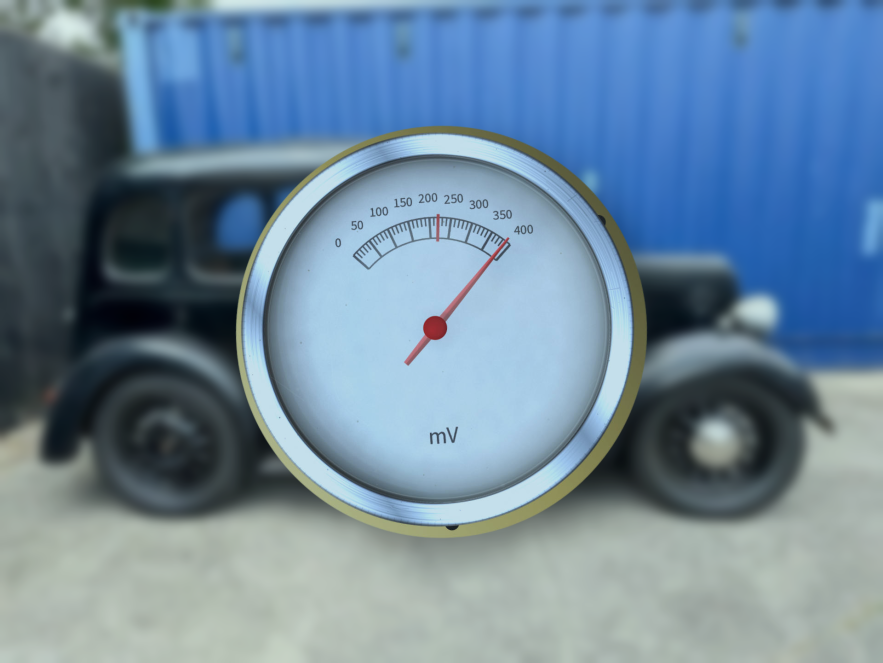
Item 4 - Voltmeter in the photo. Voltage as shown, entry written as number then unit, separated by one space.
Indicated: 390 mV
